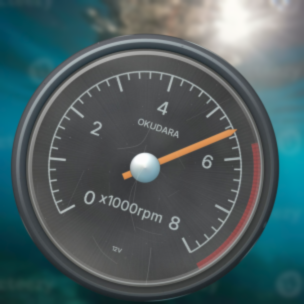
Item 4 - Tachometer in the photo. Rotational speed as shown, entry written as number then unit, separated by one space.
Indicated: 5500 rpm
